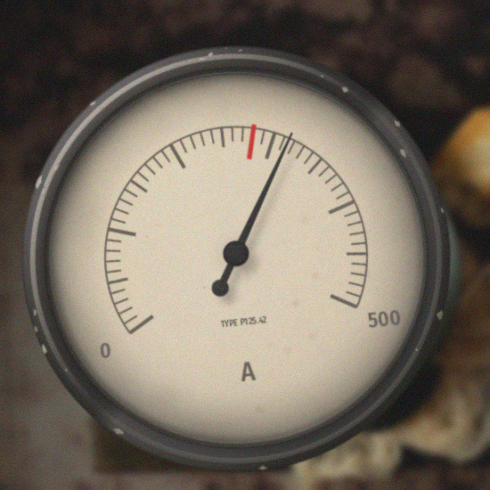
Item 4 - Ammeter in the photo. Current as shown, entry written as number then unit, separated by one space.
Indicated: 315 A
